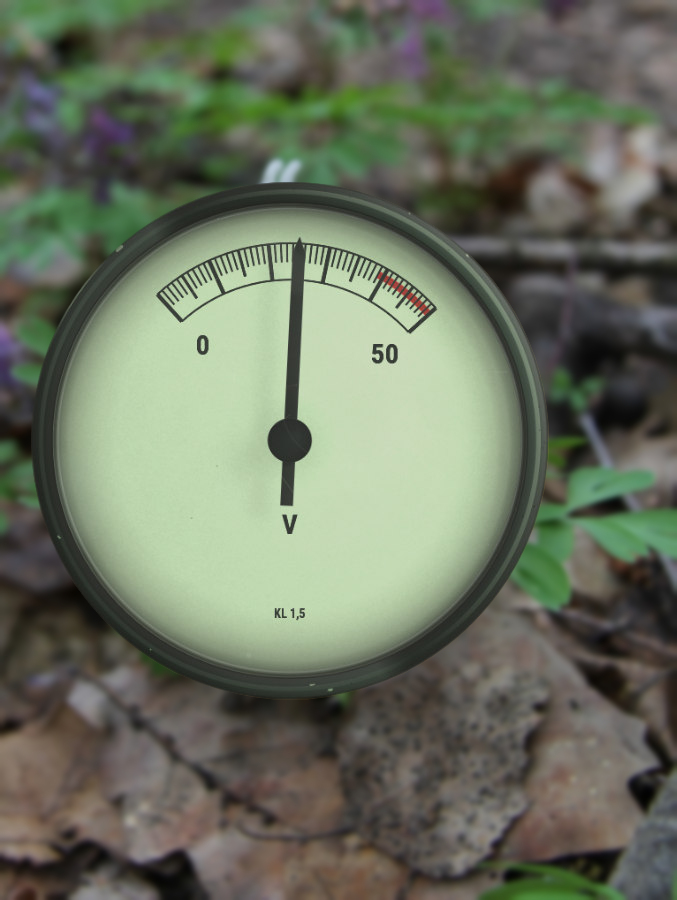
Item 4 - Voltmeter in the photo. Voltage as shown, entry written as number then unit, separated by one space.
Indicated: 25 V
